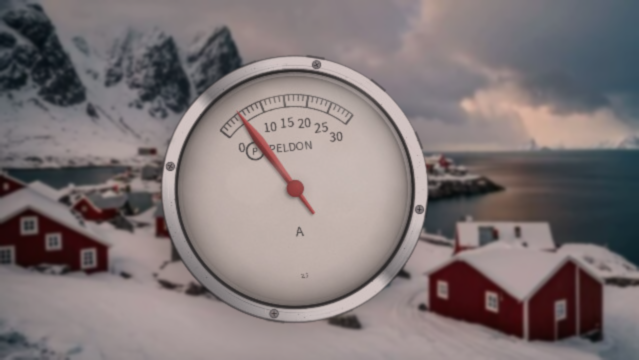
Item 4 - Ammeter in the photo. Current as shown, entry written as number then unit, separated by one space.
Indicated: 5 A
